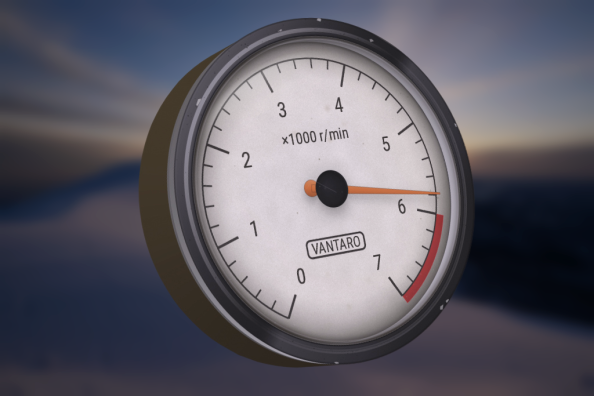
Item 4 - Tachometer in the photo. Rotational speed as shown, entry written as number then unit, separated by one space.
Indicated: 5800 rpm
